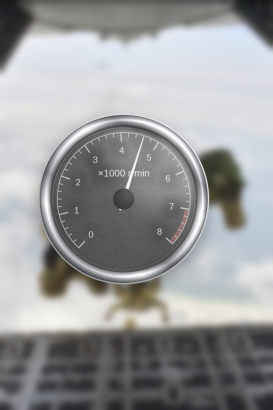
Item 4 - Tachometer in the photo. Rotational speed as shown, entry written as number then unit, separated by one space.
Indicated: 4600 rpm
